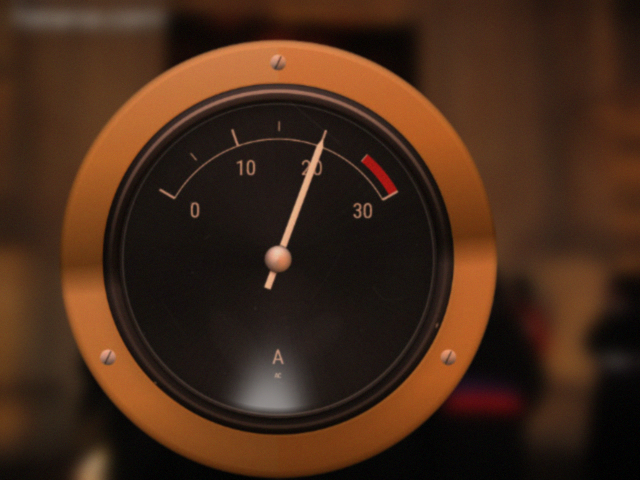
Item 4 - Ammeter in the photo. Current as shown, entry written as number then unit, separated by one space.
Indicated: 20 A
